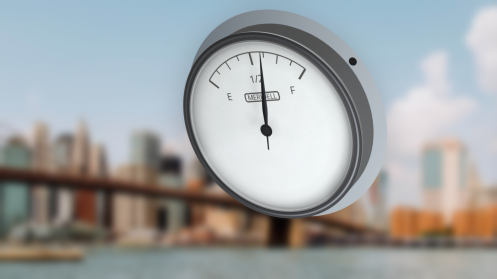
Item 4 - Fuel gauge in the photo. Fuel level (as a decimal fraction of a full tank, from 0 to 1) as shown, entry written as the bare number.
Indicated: 0.625
